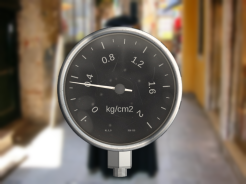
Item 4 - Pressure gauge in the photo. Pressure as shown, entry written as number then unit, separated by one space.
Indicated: 0.35 kg/cm²
